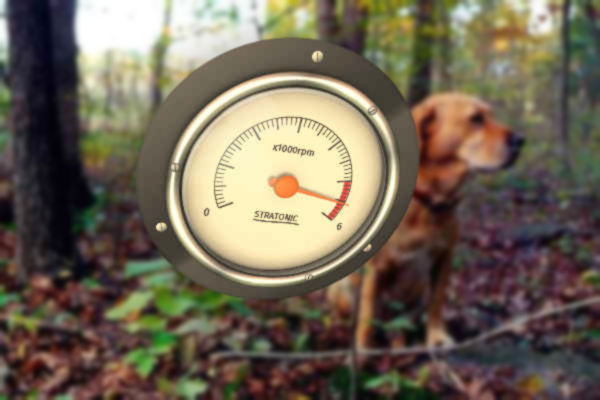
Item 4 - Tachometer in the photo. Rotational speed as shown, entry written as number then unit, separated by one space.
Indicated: 5500 rpm
